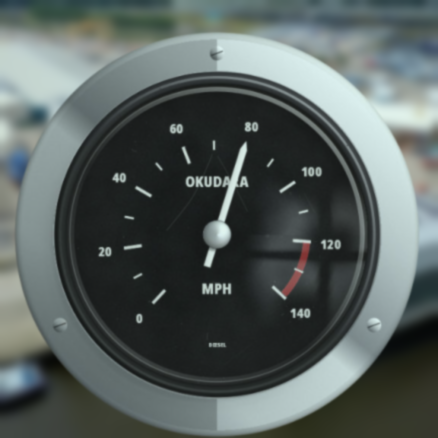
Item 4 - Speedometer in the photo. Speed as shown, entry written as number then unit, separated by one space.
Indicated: 80 mph
